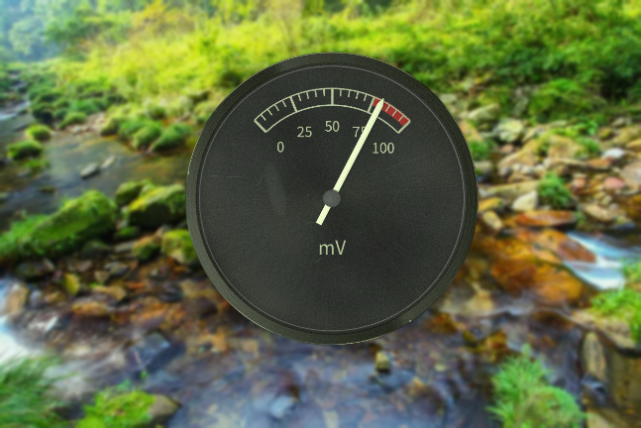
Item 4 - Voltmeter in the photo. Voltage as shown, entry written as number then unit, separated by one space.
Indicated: 80 mV
